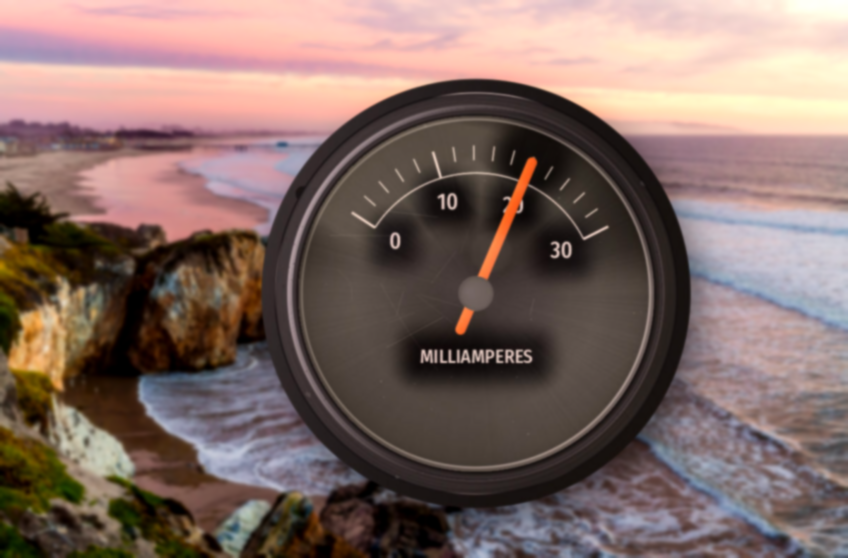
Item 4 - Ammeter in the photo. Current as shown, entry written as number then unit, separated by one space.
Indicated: 20 mA
